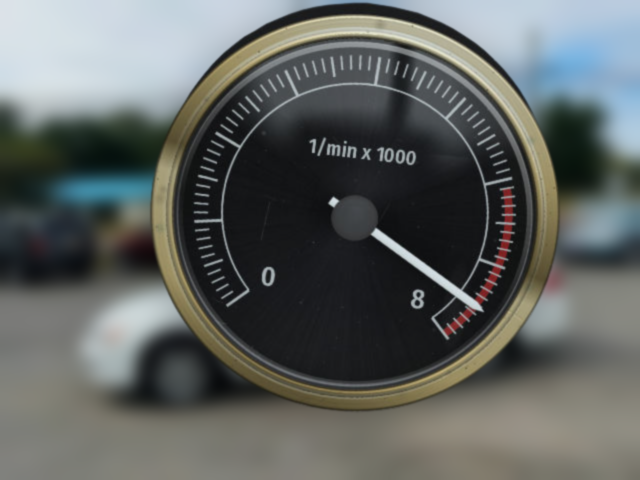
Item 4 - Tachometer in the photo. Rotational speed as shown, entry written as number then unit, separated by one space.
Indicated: 7500 rpm
